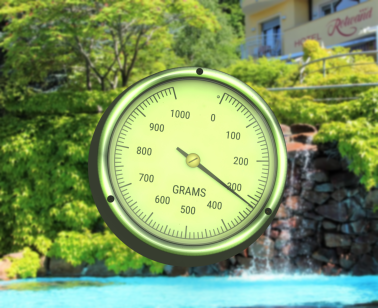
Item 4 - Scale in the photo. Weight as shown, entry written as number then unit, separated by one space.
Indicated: 320 g
